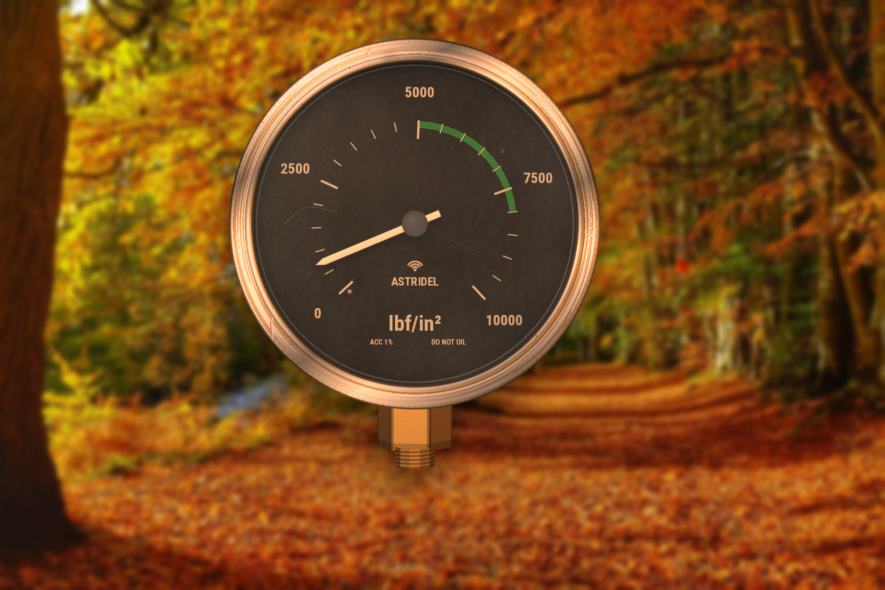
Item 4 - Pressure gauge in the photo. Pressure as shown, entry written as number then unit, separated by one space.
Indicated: 750 psi
